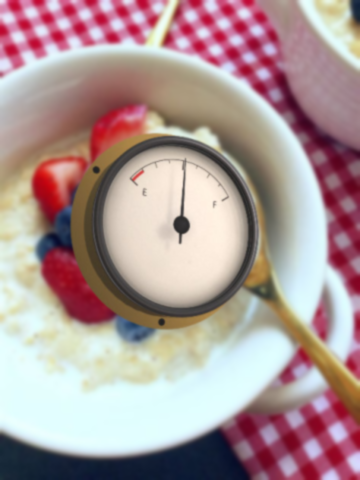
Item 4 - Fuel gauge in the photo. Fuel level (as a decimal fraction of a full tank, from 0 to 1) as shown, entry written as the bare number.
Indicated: 0.5
